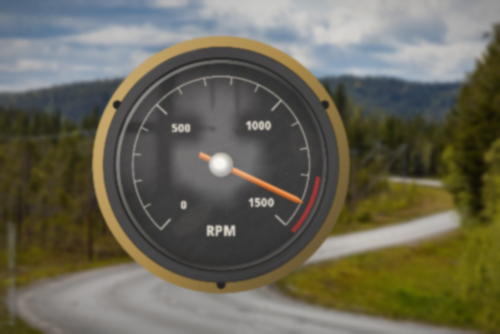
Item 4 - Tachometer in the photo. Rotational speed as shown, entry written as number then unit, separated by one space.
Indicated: 1400 rpm
